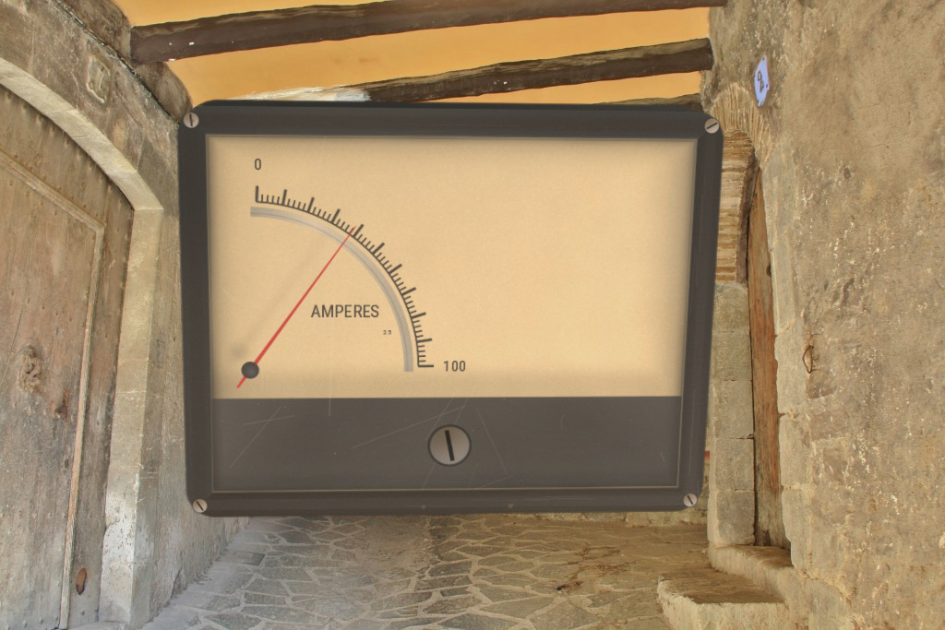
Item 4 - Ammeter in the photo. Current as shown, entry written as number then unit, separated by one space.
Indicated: 38 A
